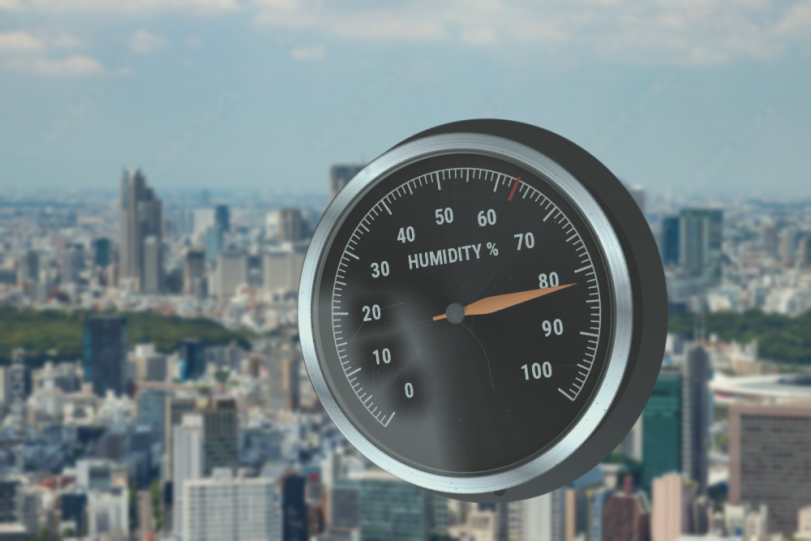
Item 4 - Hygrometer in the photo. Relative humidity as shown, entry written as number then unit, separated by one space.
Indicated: 82 %
